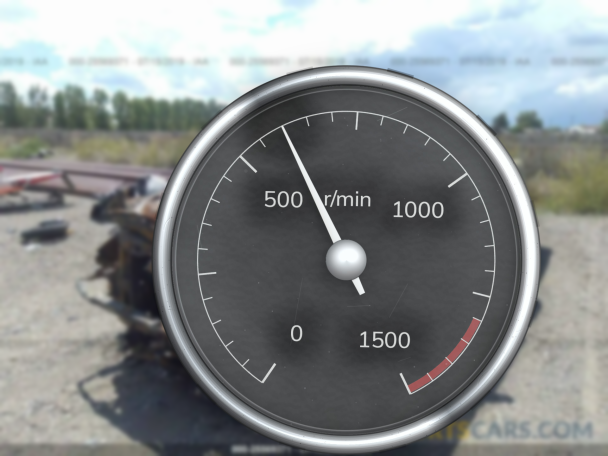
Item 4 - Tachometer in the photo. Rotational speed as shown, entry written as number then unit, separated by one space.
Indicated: 600 rpm
